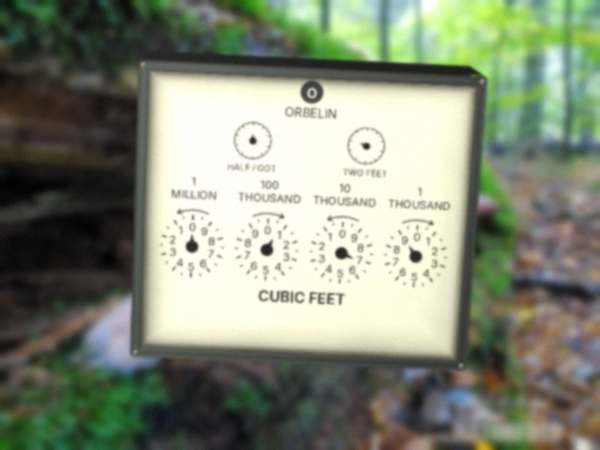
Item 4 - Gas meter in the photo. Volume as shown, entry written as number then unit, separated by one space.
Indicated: 6900 ft³
